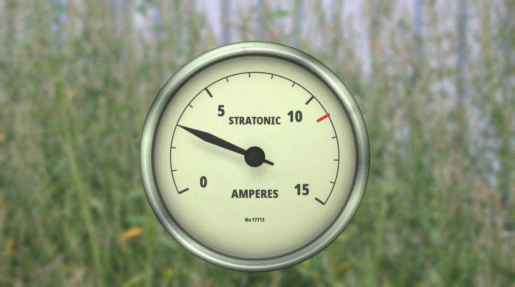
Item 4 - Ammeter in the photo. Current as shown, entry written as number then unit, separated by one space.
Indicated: 3 A
